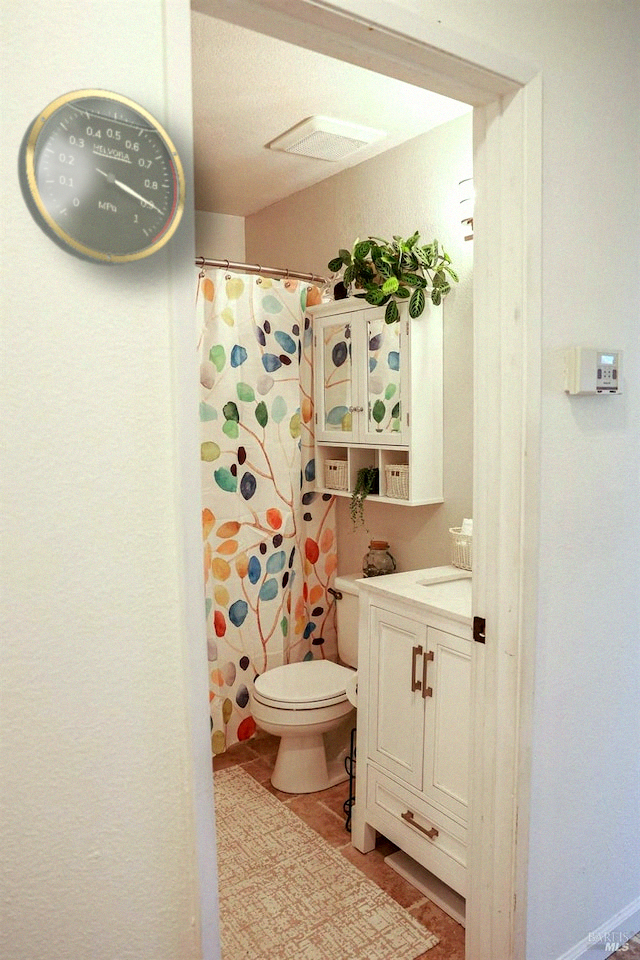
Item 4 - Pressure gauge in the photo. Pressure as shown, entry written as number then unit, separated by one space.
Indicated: 0.9 MPa
